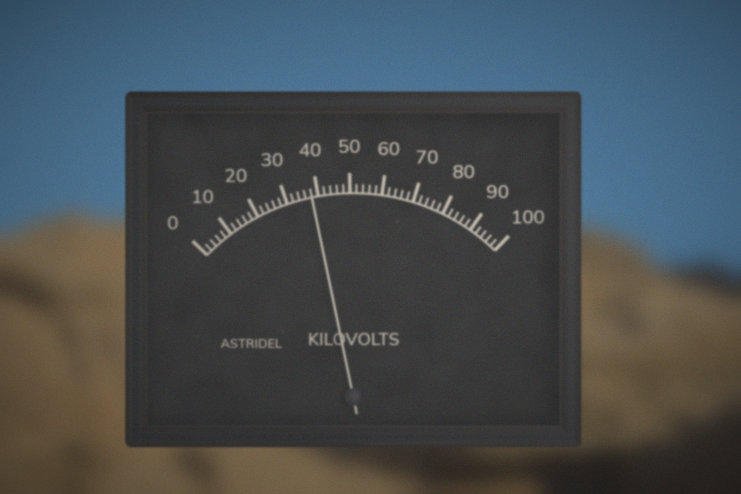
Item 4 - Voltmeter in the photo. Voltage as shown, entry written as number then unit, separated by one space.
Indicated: 38 kV
